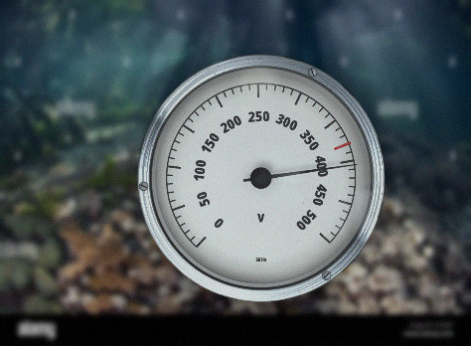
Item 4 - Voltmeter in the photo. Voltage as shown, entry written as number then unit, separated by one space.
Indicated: 405 V
